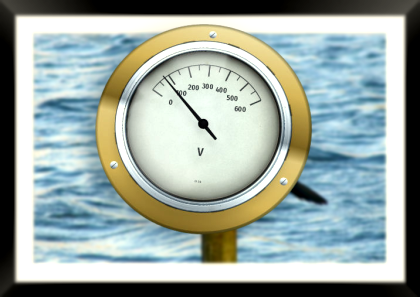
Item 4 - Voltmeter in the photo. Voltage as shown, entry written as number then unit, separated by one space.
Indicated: 75 V
